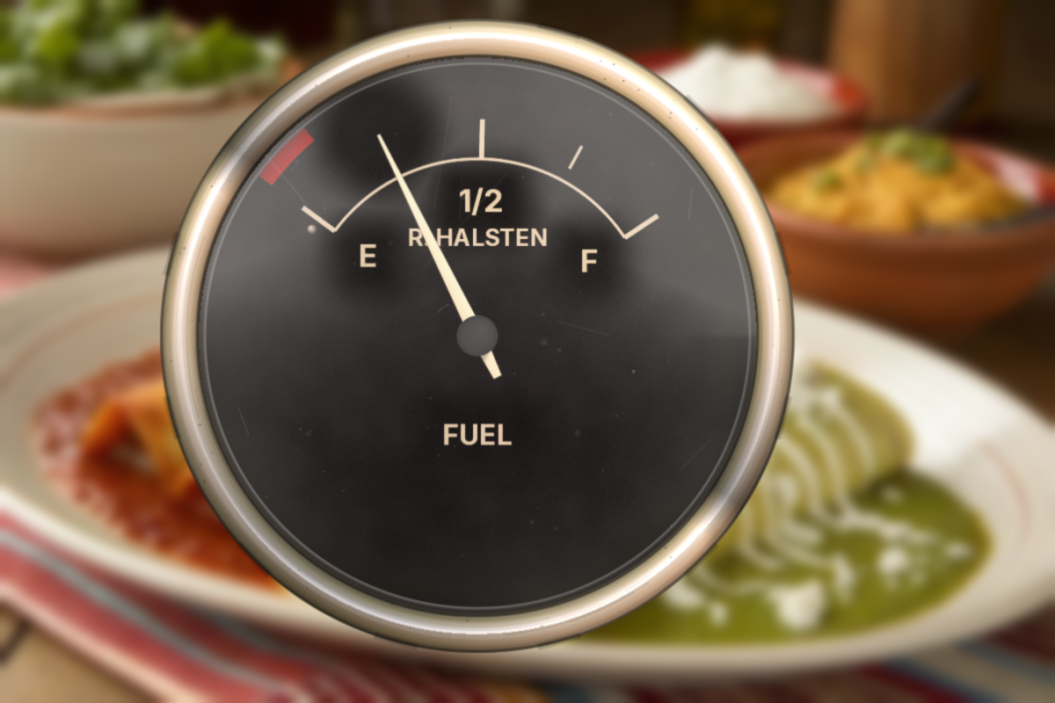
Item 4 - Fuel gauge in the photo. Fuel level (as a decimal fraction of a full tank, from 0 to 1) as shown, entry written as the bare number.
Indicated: 0.25
